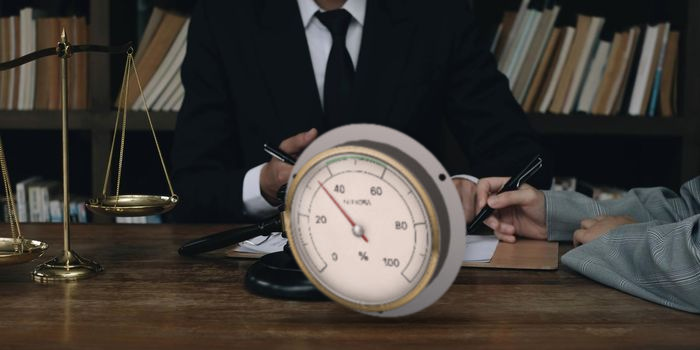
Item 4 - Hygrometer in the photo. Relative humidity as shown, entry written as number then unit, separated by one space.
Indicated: 35 %
